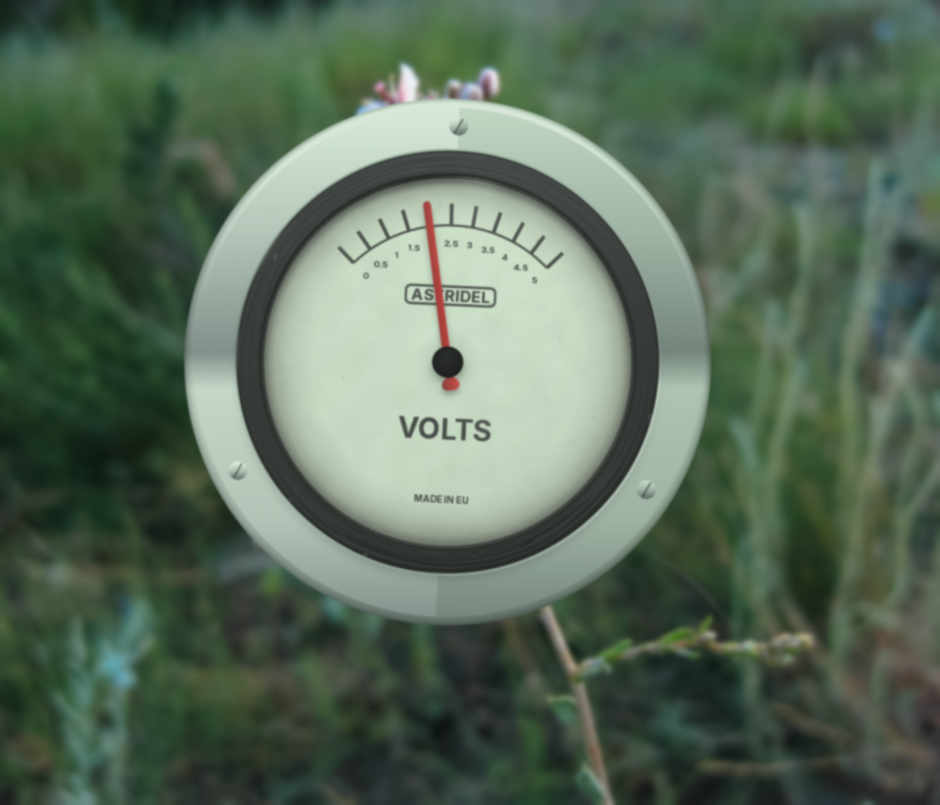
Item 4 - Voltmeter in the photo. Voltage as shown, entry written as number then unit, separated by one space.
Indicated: 2 V
